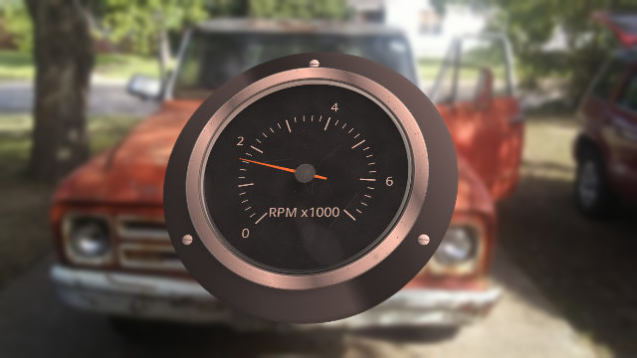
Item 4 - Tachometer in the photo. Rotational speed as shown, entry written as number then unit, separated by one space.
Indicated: 1600 rpm
